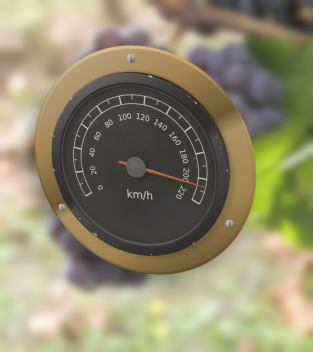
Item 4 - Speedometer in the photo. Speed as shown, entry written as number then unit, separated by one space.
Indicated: 205 km/h
